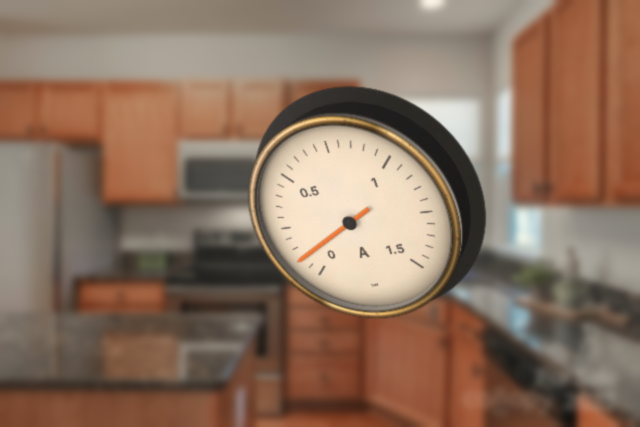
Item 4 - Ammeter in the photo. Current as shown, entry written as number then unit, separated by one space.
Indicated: 0.1 A
